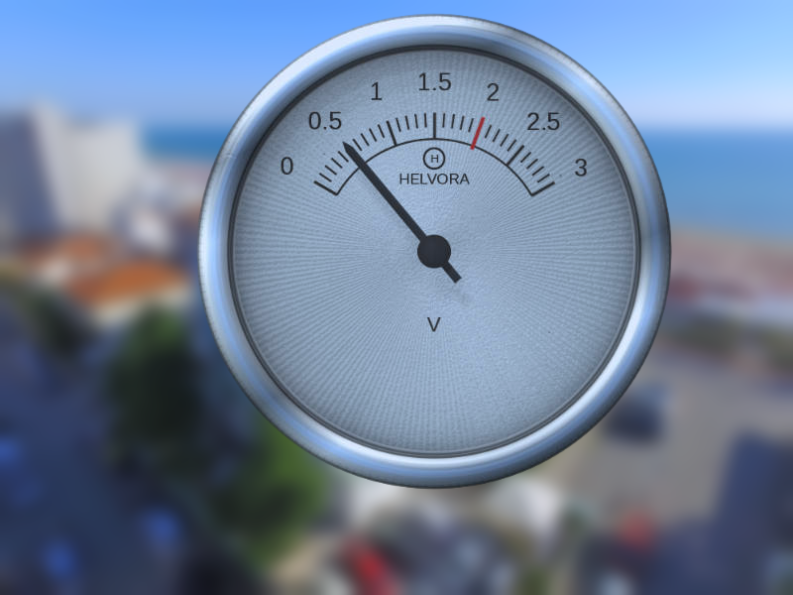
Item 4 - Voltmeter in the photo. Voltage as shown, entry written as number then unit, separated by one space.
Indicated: 0.5 V
